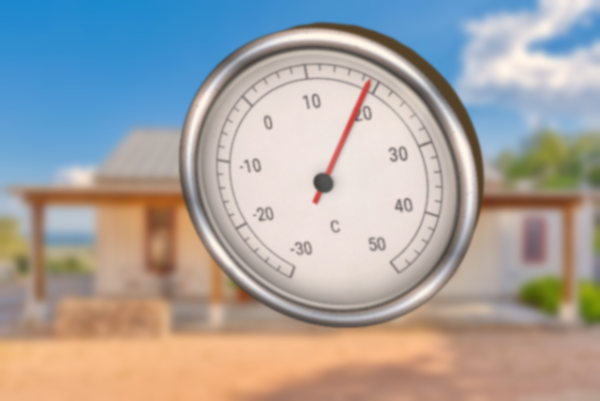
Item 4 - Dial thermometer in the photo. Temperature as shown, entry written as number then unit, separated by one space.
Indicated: 19 °C
